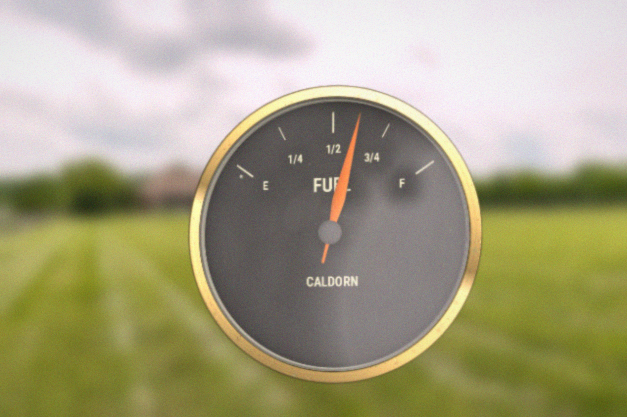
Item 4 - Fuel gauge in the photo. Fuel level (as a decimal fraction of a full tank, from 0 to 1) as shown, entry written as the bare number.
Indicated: 0.625
